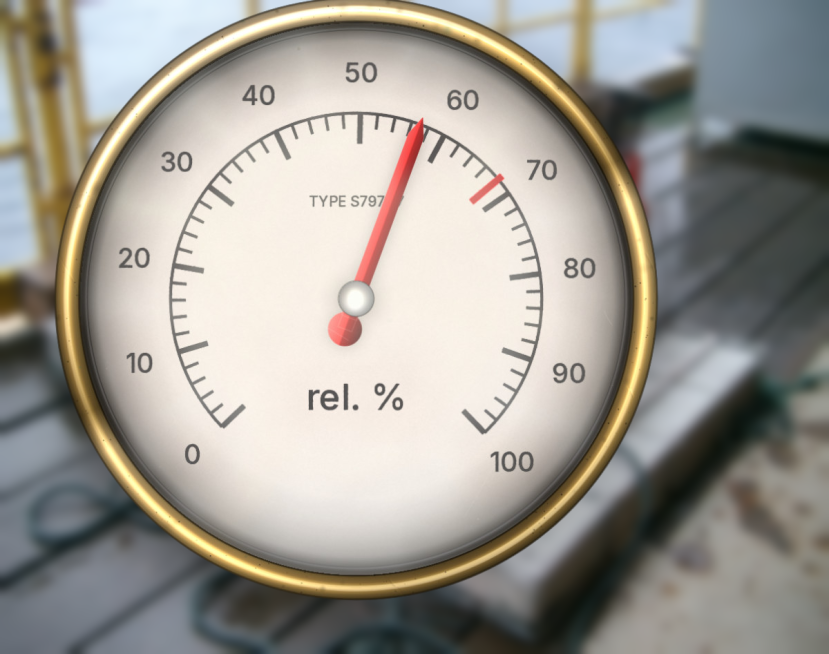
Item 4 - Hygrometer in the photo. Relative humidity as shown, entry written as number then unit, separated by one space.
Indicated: 57 %
